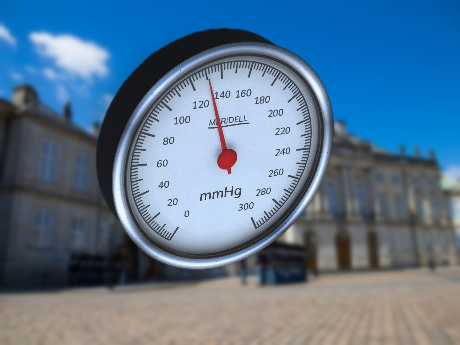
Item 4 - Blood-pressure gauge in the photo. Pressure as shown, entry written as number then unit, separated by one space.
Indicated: 130 mmHg
